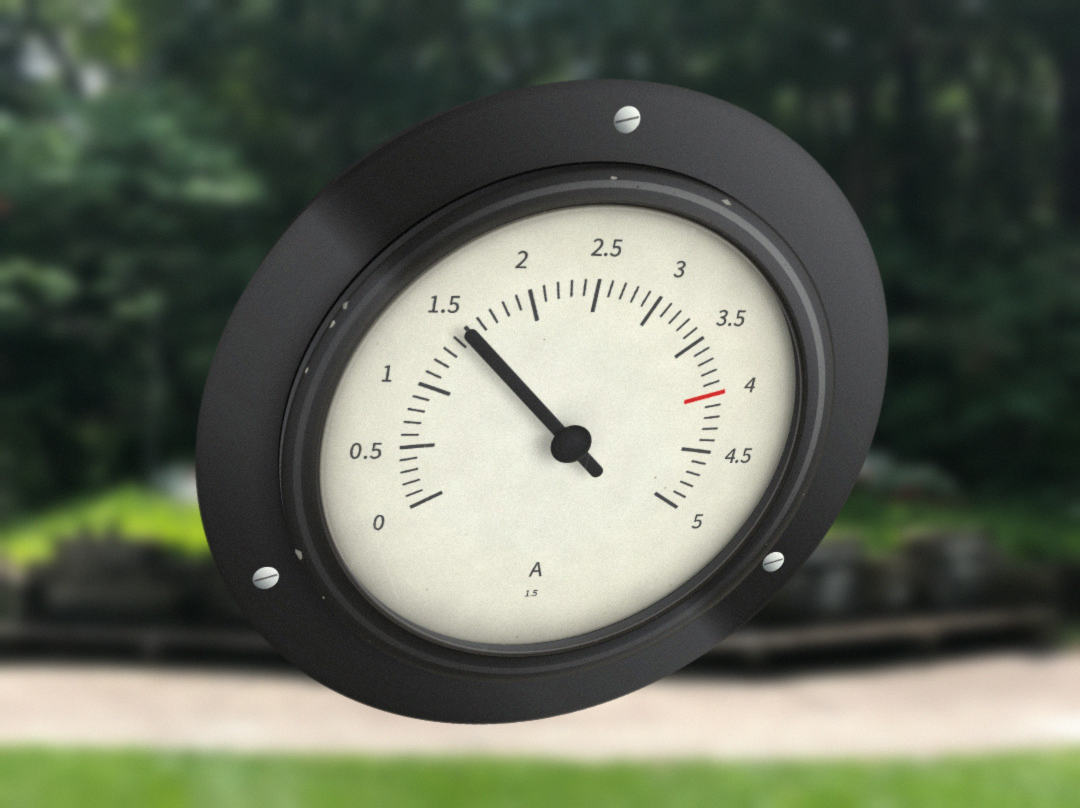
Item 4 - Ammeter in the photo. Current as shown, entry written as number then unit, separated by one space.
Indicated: 1.5 A
